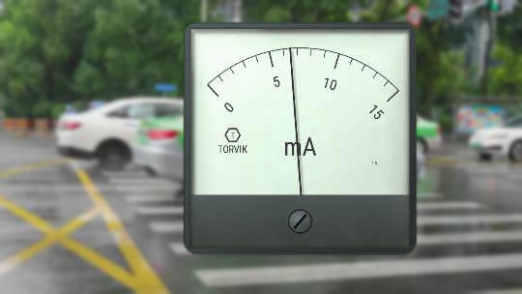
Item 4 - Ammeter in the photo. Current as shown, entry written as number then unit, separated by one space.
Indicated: 6.5 mA
